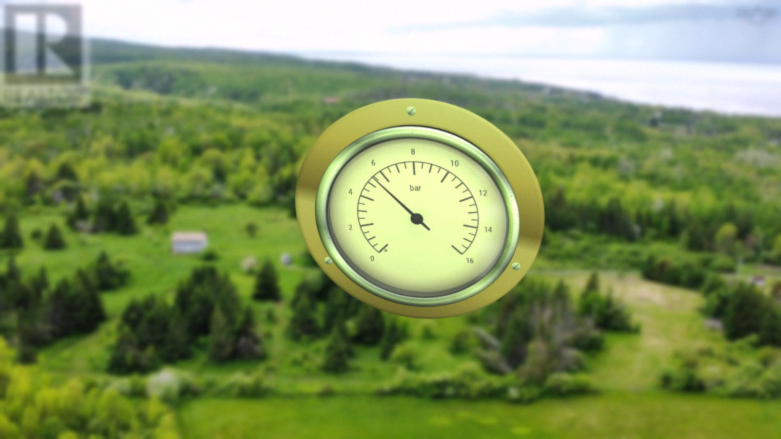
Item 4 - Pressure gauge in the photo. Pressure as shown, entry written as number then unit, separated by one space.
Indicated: 5.5 bar
